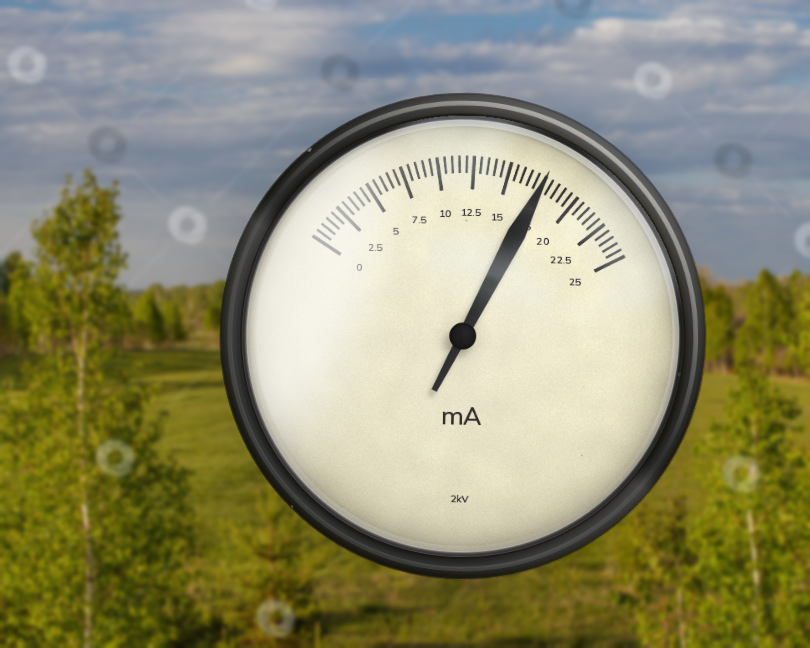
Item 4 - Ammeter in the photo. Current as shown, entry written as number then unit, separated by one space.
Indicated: 17.5 mA
